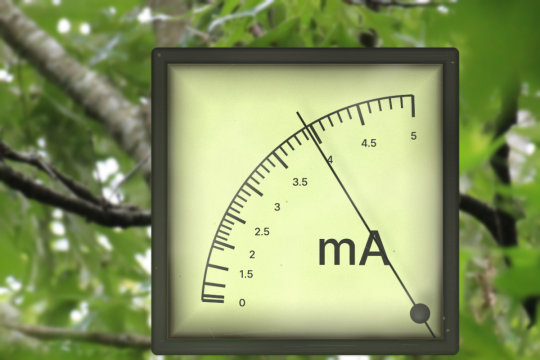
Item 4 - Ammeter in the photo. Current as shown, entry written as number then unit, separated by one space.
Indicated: 3.95 mA
